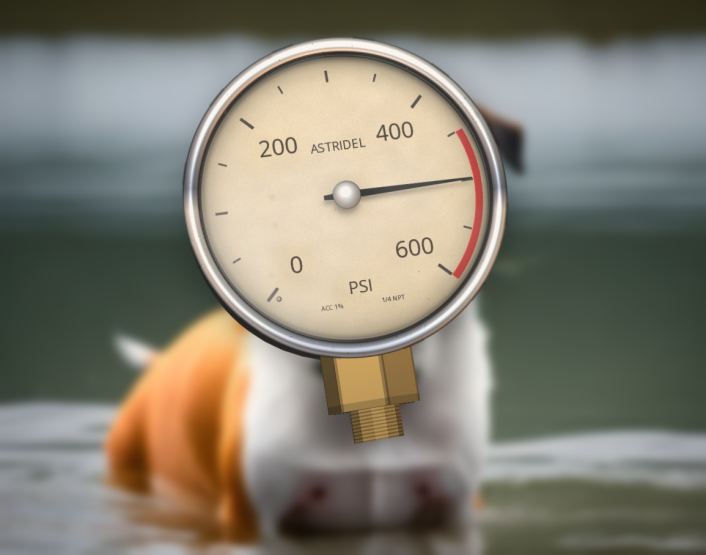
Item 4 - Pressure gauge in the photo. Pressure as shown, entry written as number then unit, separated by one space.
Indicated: 500 psi
